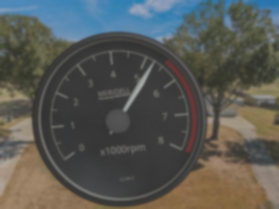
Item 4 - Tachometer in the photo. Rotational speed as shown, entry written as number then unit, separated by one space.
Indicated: 5250 rpm
